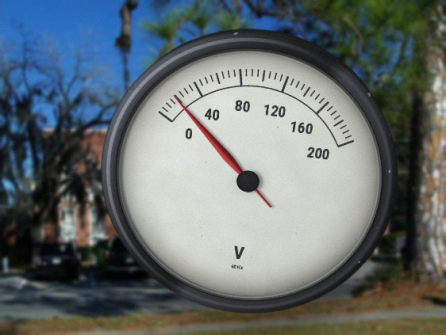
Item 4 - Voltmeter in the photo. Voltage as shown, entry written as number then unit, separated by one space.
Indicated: 20 V
